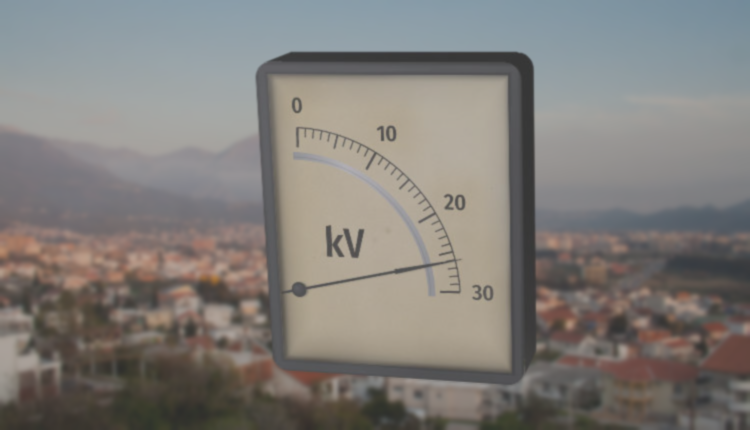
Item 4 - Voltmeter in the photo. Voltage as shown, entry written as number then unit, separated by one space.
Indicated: 26 kV
